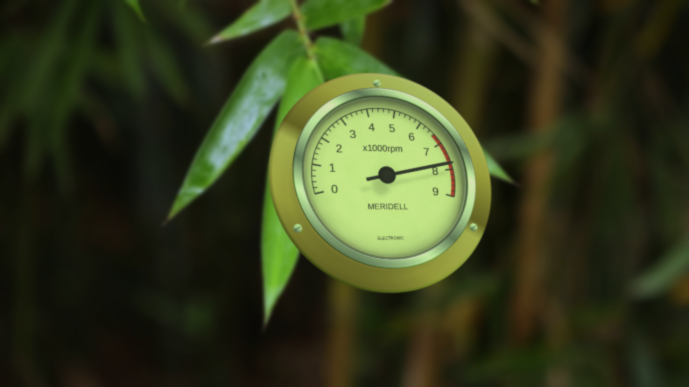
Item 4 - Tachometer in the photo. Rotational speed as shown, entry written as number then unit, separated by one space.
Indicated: 7800 rpm
